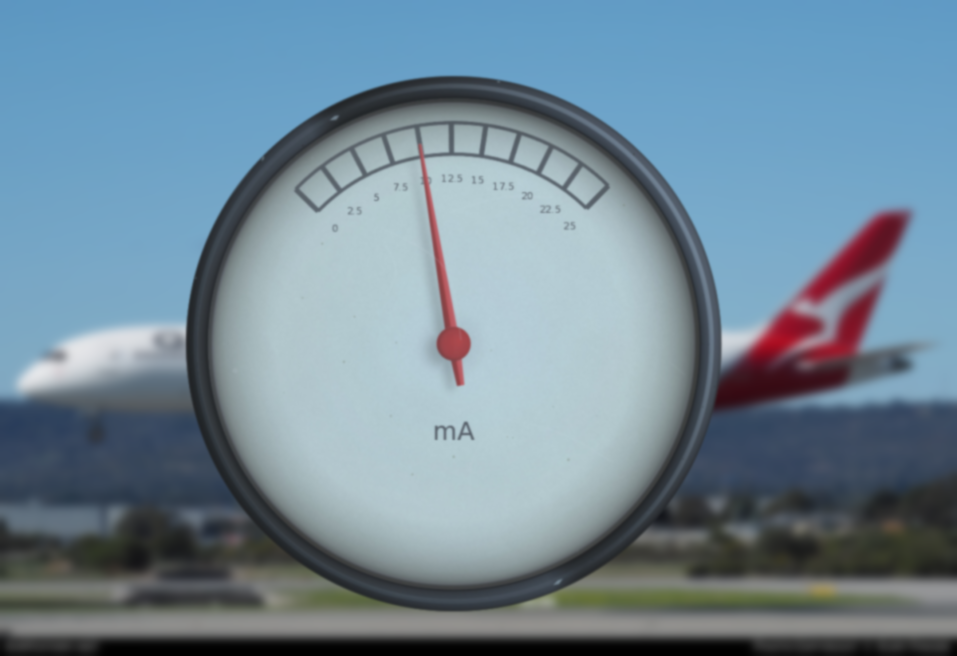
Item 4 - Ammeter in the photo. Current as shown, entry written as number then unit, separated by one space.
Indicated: 10 mA
